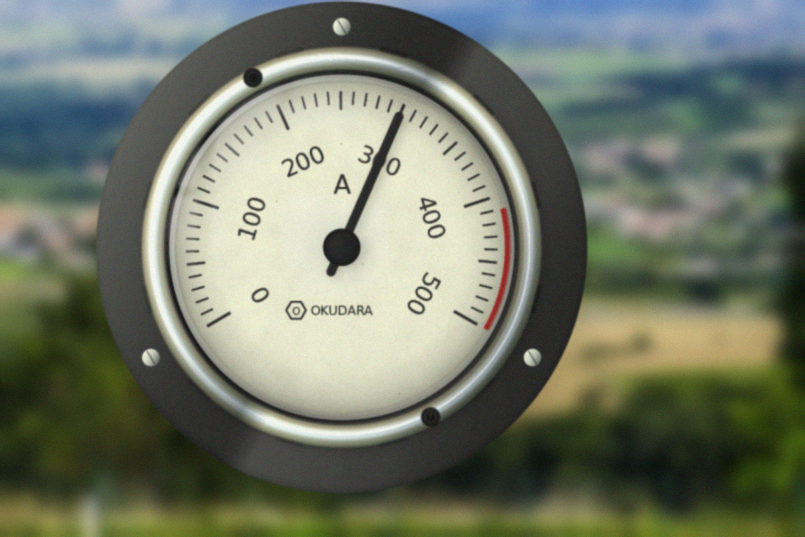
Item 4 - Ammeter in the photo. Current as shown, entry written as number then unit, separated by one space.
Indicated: 300 A
